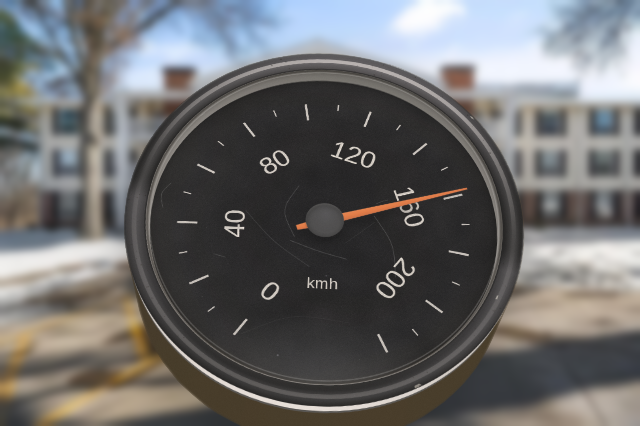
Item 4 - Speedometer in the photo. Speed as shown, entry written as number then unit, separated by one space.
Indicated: 160 km/h
